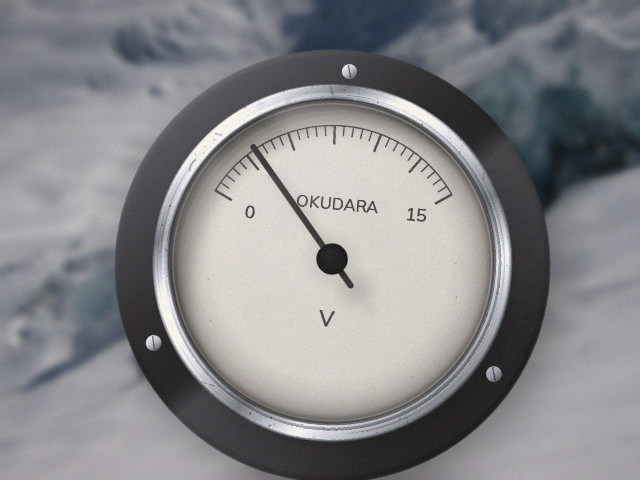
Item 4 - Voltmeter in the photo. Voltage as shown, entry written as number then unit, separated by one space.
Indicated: 3 V
